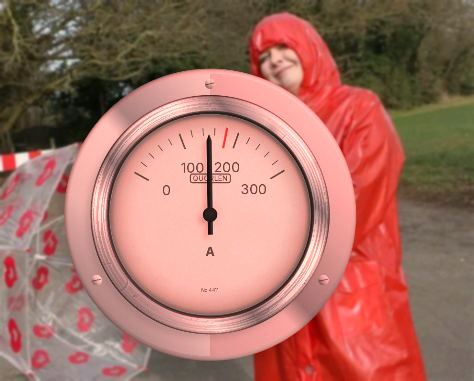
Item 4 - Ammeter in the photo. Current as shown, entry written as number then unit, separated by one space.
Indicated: 150 A
